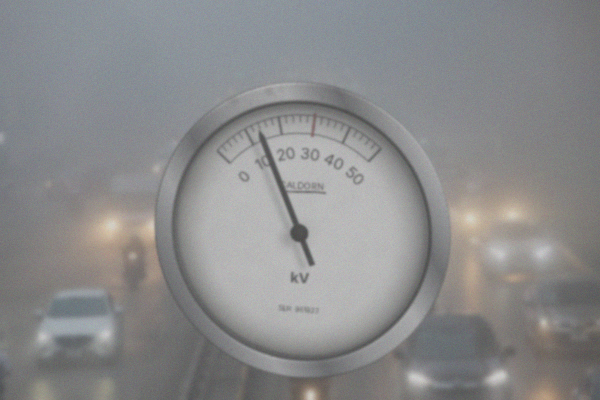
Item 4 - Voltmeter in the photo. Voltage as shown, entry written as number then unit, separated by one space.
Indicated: 14 kV
